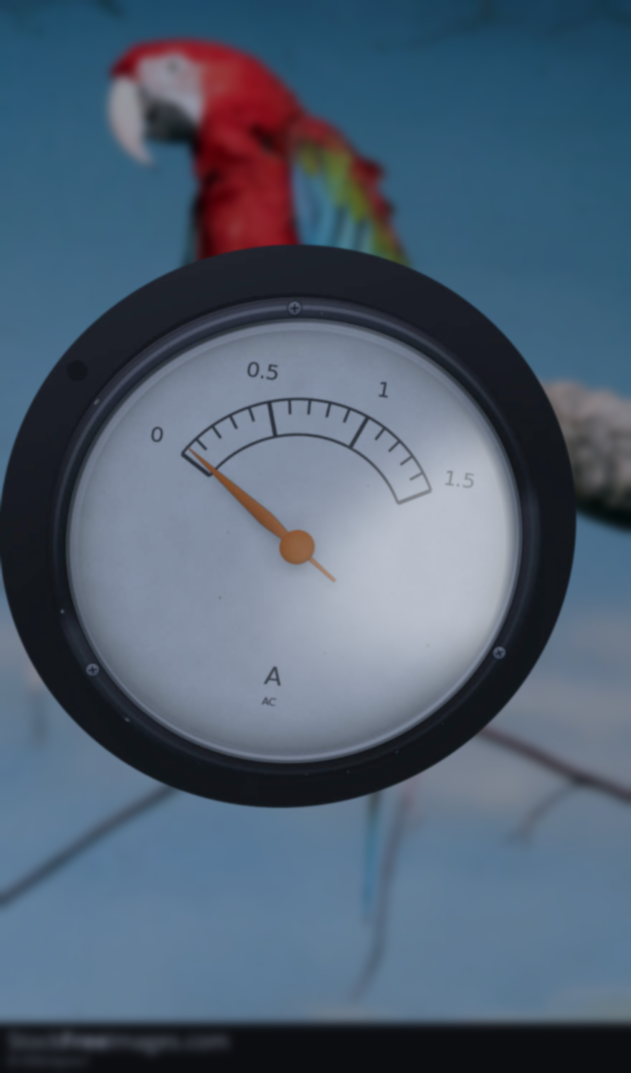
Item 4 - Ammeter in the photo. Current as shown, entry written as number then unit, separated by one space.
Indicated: 0.05 A
